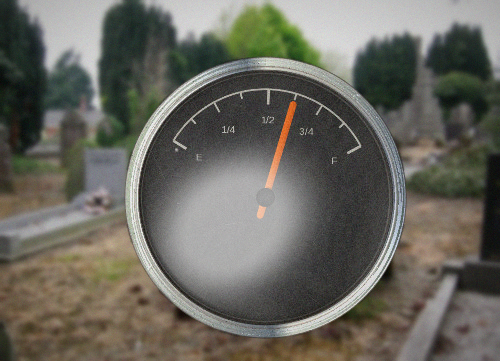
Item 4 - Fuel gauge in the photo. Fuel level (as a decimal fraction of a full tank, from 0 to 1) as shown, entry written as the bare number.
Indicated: 0.625
